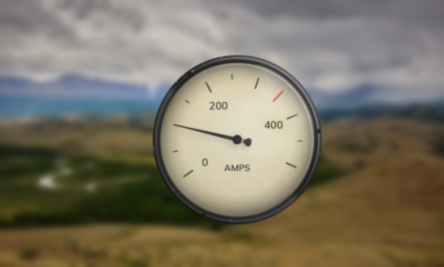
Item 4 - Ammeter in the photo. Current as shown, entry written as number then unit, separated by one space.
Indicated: 100 A
